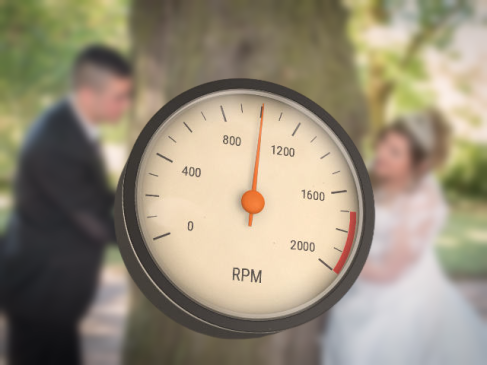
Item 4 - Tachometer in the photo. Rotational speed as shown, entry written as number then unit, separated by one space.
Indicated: 1000 rpm
